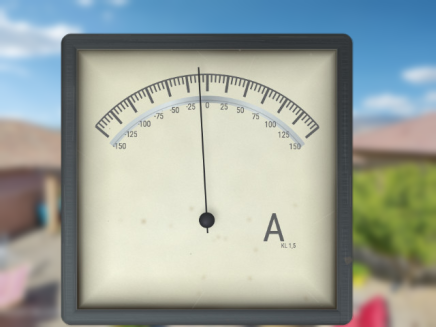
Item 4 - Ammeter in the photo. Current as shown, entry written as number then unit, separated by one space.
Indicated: -10 A
